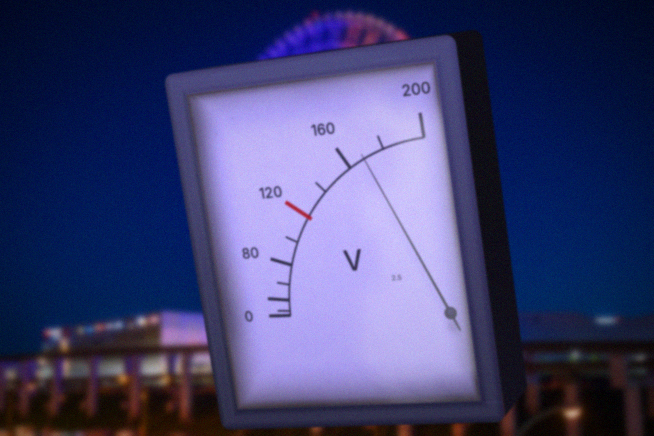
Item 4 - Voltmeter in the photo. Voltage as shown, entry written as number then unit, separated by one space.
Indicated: 170 V
